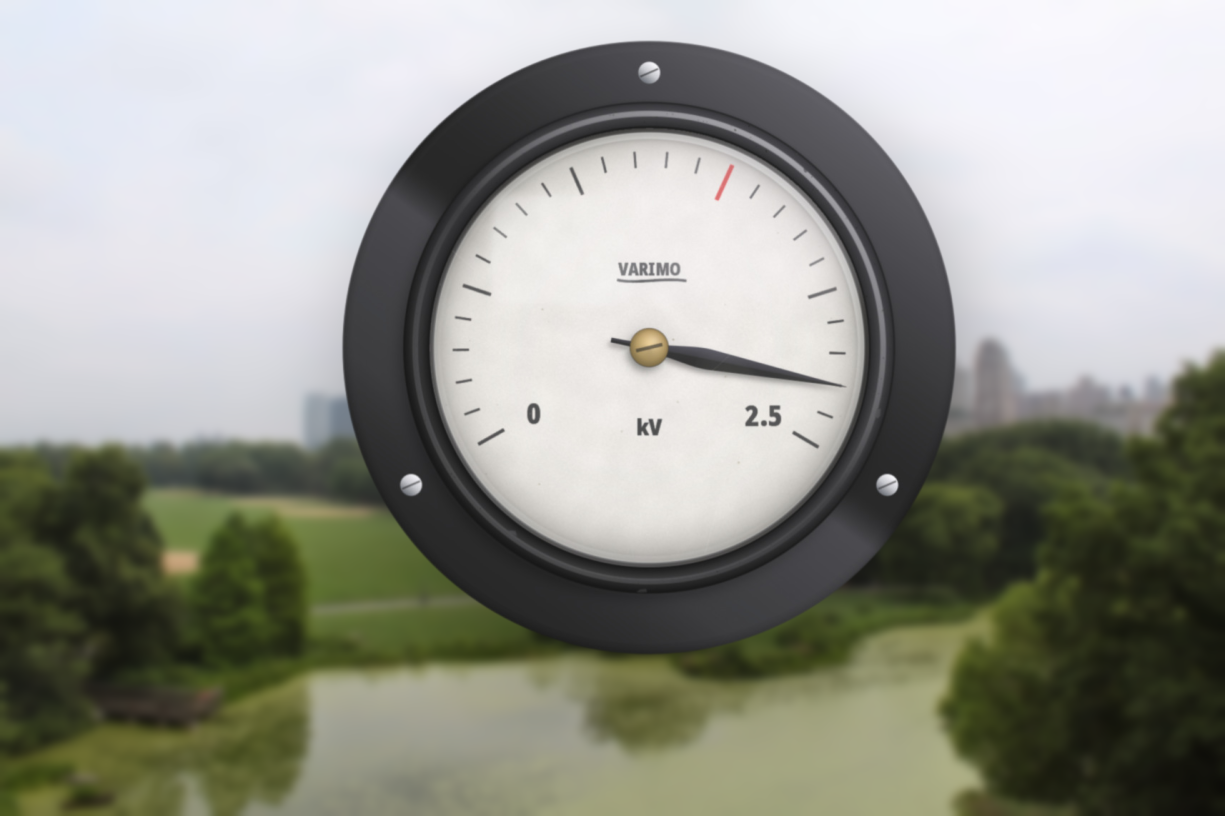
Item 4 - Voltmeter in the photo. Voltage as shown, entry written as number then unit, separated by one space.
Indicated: 2.3 kV
